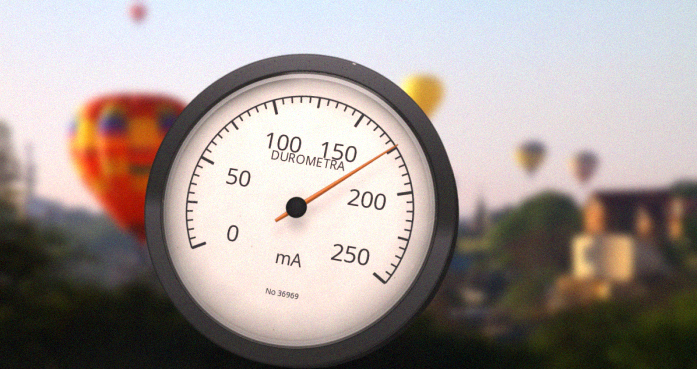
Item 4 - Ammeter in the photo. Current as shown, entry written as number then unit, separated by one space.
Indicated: 175 mA
